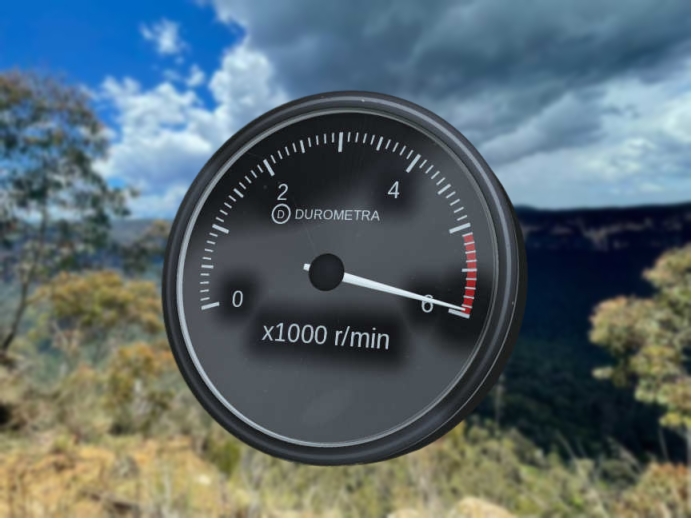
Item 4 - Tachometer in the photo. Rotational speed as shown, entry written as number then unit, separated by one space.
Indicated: 5950 rpm
